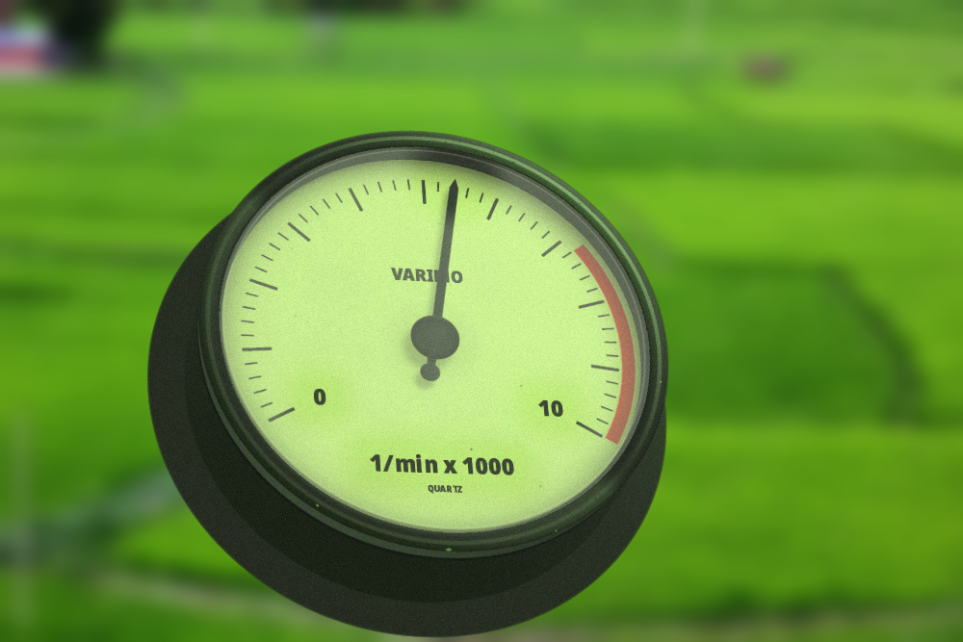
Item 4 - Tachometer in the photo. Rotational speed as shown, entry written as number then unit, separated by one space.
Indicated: 5400 rpm
